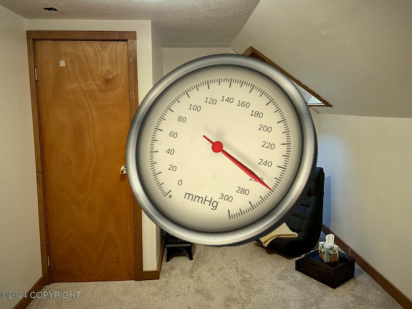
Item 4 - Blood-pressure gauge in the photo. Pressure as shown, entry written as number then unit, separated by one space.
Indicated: 260 mmHg
